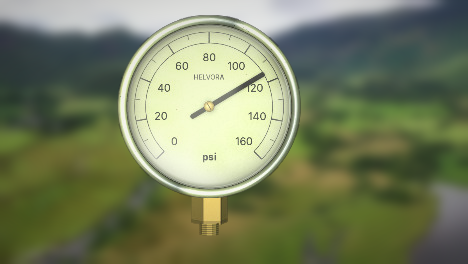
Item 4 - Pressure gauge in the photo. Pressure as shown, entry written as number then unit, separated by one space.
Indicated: 115 psi
